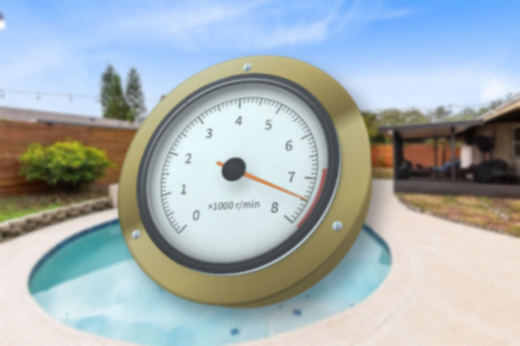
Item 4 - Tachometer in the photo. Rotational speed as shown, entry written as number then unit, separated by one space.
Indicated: 7500 rpm
